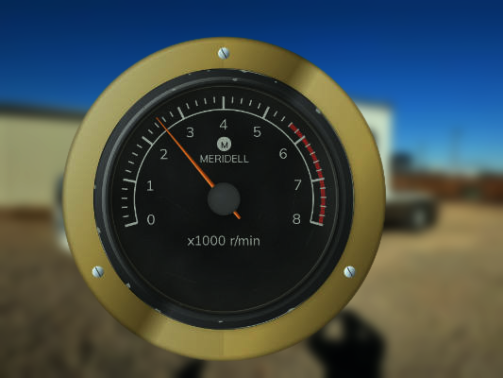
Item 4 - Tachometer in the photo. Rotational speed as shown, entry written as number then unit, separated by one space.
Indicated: 2500 rpm
